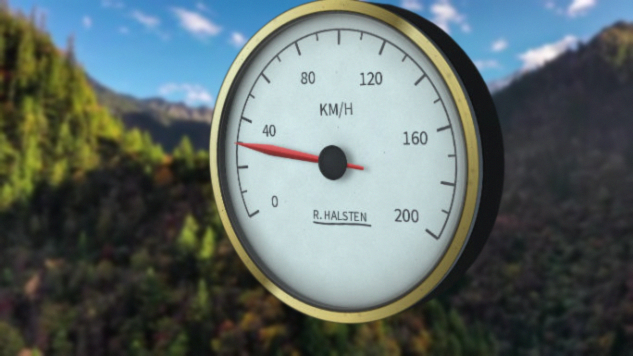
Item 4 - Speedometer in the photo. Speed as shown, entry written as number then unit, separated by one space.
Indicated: 30 km/h
